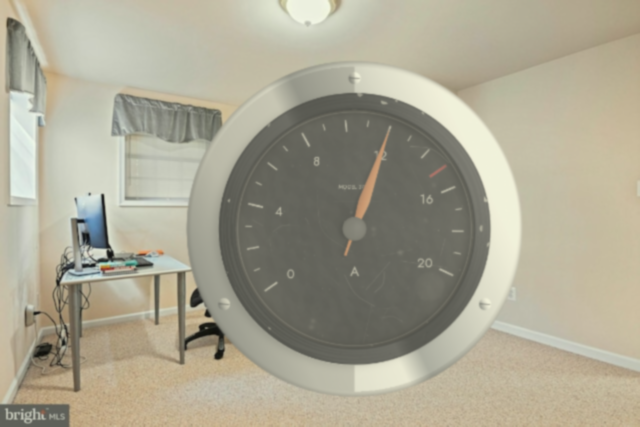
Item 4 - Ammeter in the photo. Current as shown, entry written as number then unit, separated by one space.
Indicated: 12 A
